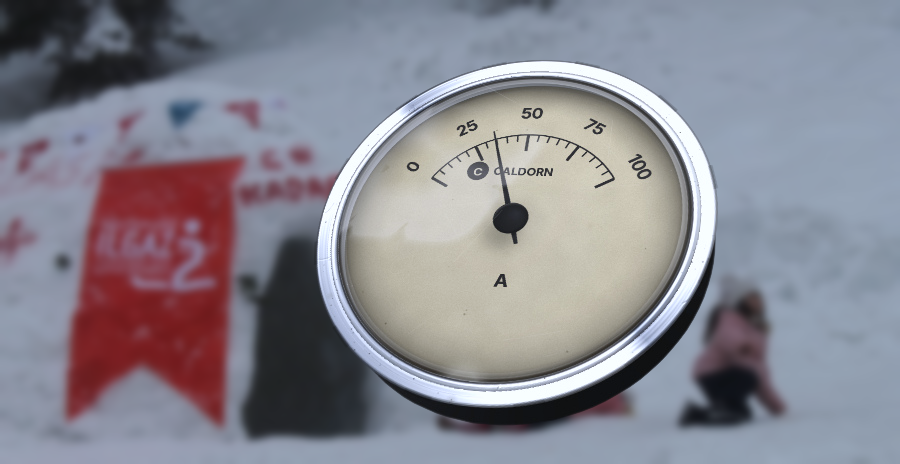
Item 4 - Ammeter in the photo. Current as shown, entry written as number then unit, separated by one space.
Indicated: 35 A
